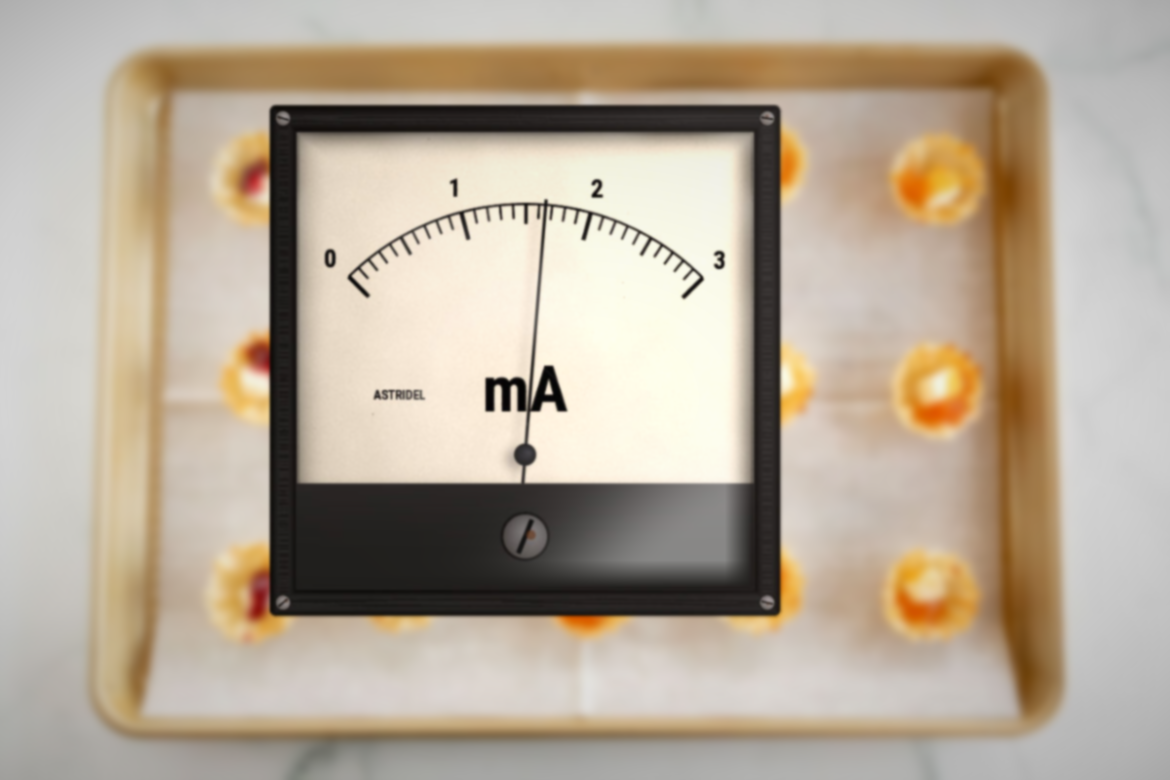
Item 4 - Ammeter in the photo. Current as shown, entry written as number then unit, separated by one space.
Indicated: 1.65 mA
